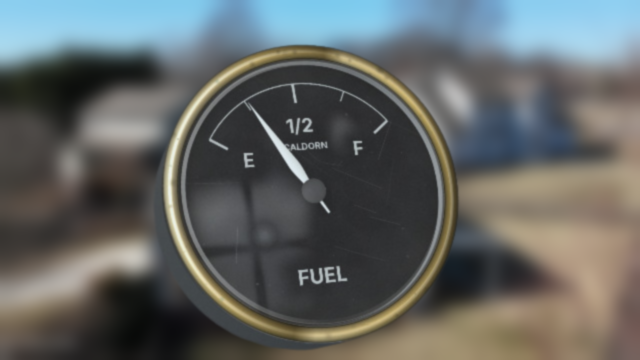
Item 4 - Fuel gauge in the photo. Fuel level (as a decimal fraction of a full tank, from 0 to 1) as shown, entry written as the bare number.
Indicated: 0.25
